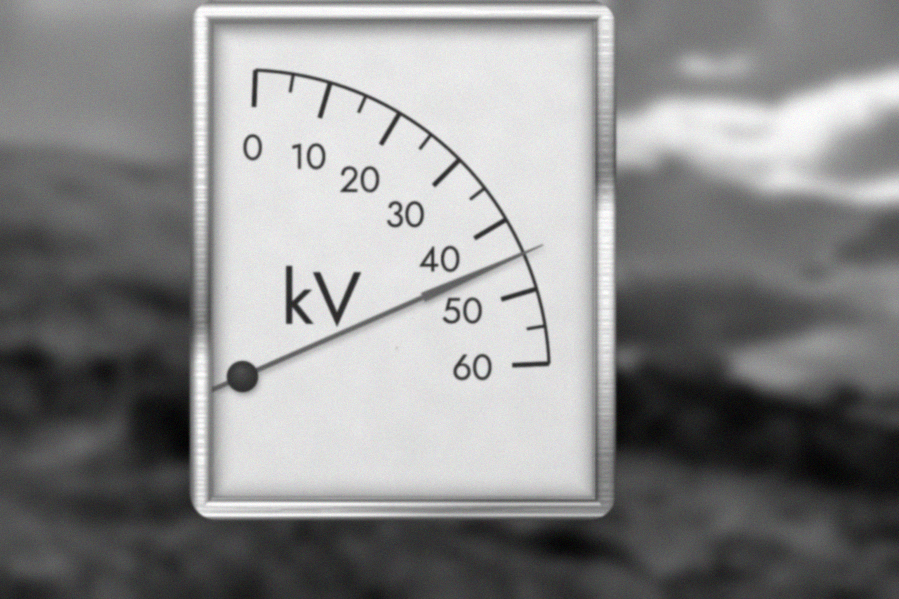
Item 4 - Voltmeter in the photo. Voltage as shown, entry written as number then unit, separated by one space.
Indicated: 45 kV
